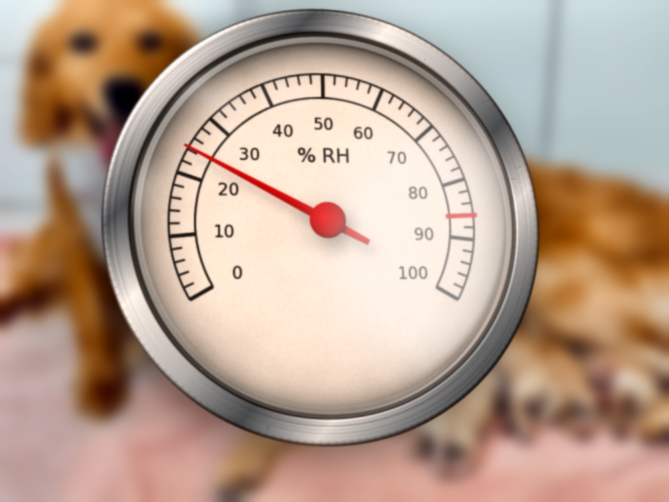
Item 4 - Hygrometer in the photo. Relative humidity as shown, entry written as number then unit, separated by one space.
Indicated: 24 %
